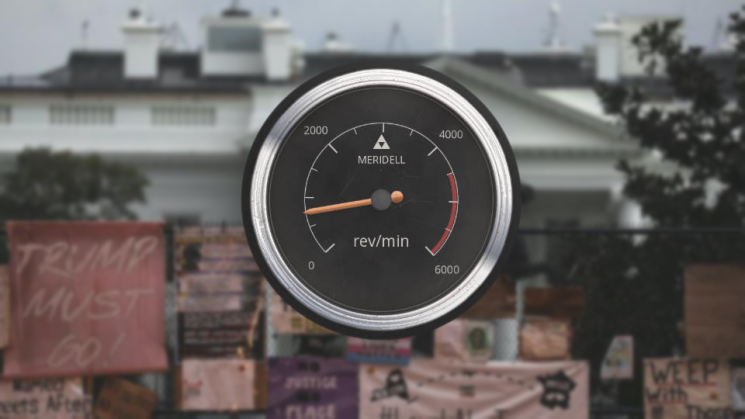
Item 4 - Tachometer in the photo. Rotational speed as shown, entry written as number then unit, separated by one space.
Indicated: 750 rpm
